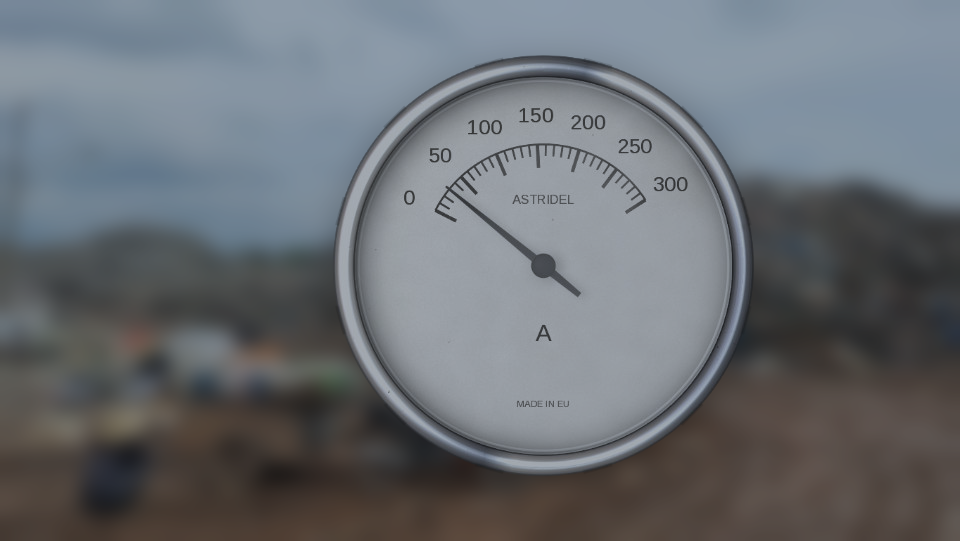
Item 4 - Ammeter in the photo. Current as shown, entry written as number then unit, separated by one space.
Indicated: 30 A
